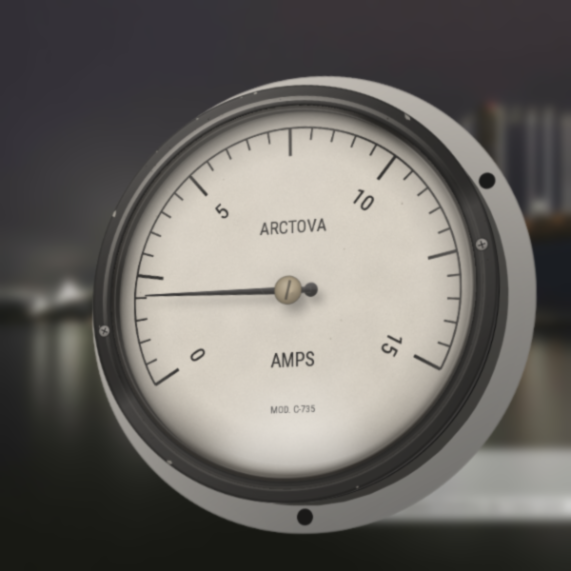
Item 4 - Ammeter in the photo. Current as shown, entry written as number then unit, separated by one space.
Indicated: 2 A
